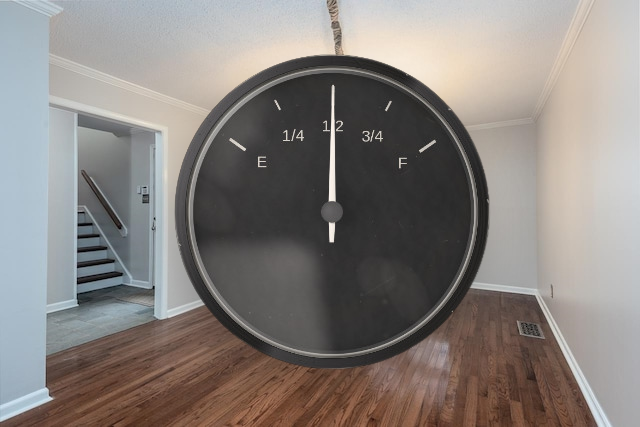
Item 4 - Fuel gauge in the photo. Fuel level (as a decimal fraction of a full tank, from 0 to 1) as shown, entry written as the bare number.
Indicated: 0.5
